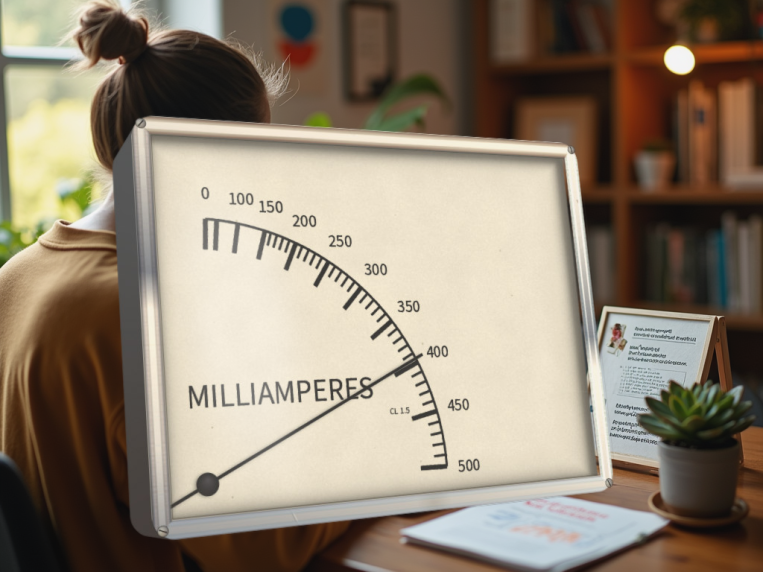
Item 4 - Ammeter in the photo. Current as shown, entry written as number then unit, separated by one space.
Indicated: 395 mA
